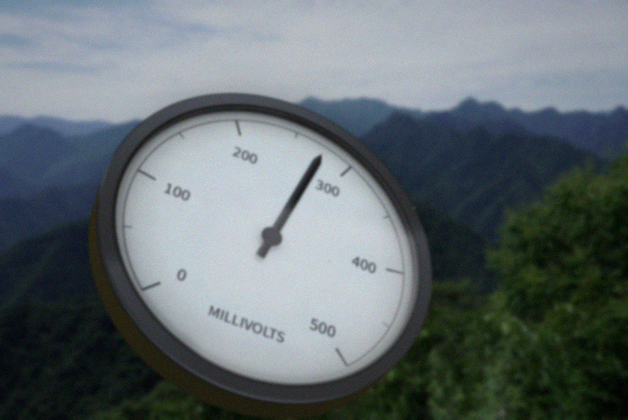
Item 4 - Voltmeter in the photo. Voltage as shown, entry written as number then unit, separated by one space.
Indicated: 275 mV
